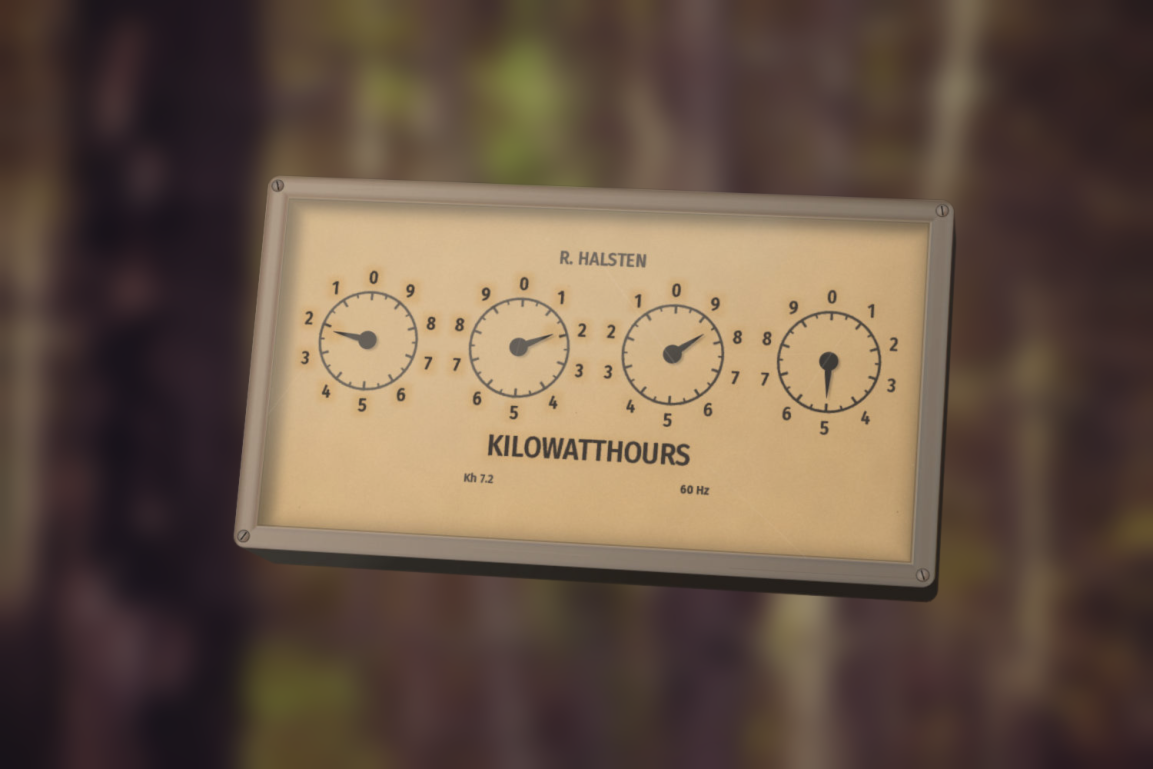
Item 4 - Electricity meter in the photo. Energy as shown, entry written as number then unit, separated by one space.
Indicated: 2185 kWh
